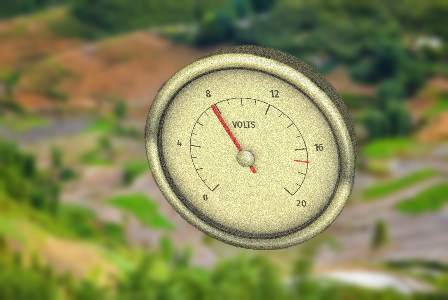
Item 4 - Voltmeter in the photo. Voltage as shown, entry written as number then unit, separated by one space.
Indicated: 8 V
